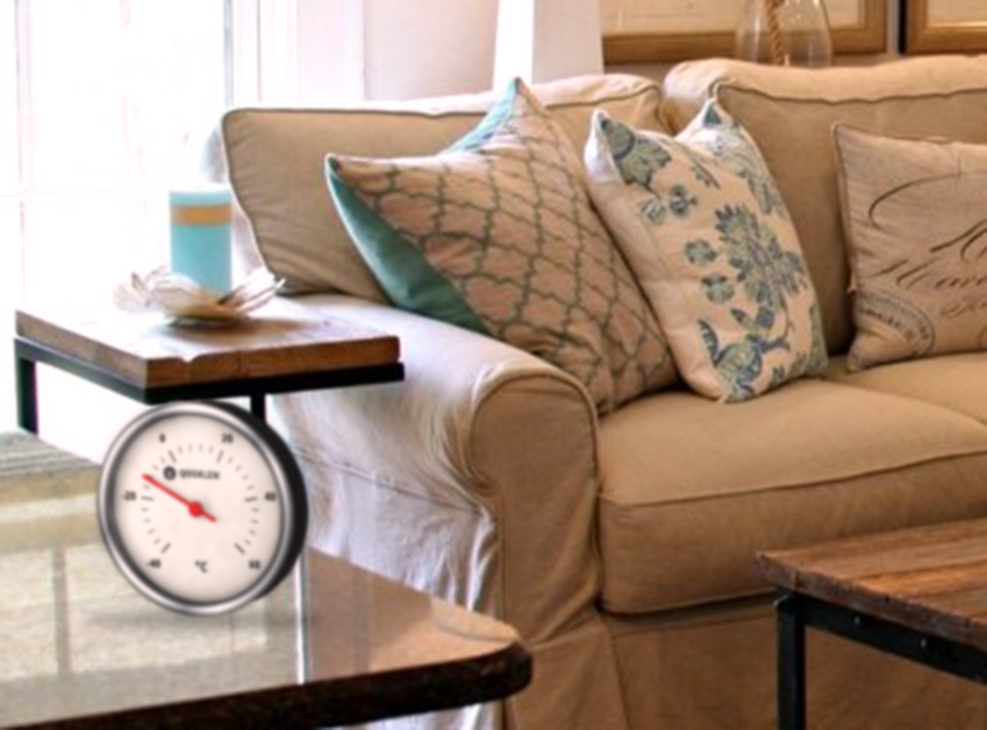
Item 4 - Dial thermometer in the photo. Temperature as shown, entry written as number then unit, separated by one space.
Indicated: -12 °C
